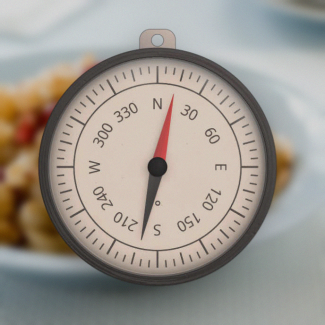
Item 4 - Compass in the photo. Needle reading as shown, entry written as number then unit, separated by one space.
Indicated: 12.5 °
